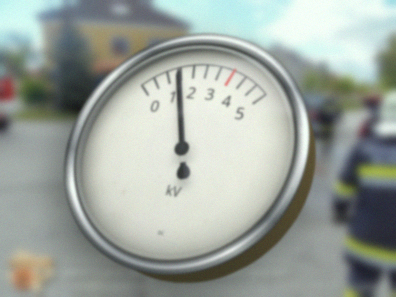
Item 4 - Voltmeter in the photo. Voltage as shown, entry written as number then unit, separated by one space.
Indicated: 1.5 kV
